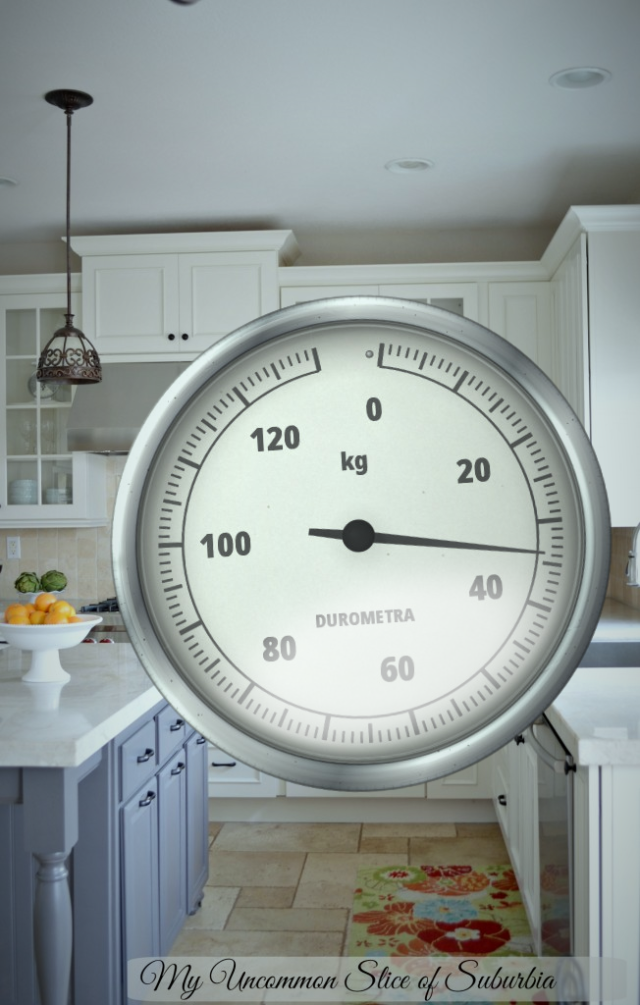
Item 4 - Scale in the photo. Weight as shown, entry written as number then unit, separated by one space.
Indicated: 34 kg
